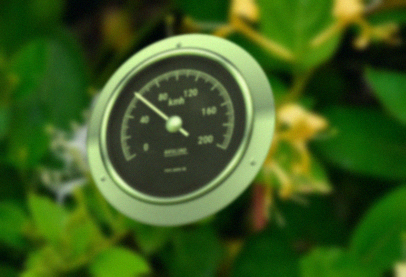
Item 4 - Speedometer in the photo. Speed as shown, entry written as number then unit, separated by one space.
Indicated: 60 km/h
